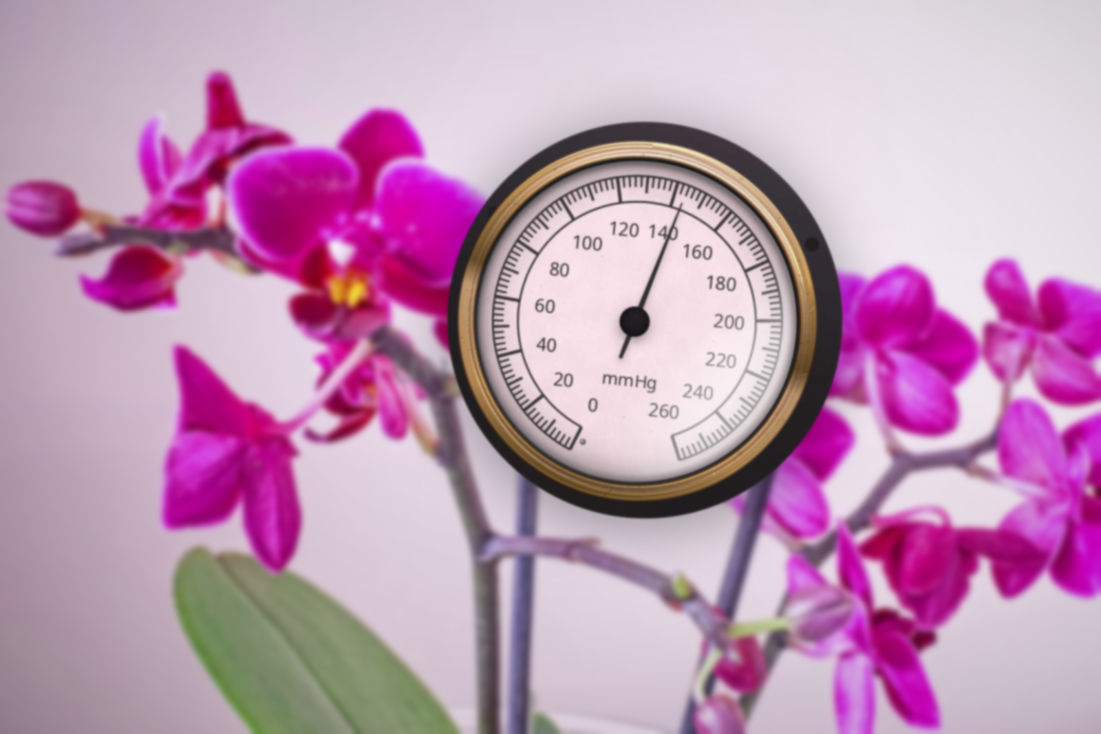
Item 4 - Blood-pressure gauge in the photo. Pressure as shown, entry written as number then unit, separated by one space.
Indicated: 144 mmHg
